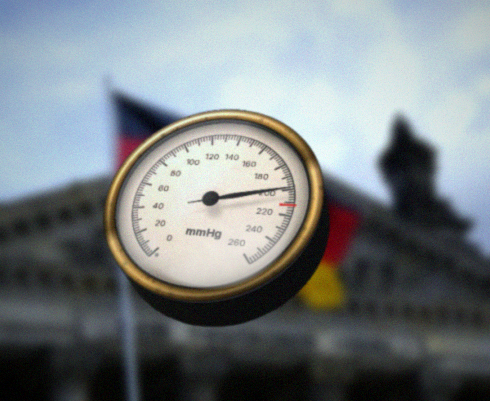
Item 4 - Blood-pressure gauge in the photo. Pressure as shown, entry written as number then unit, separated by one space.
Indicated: 200 mmHg
